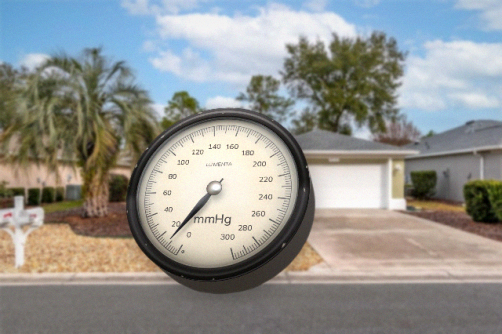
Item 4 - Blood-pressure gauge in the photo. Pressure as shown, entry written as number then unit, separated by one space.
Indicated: 10 mmHg
